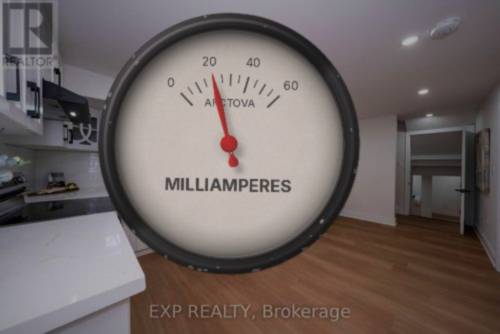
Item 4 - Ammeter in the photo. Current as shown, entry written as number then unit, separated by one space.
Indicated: 20 mA
